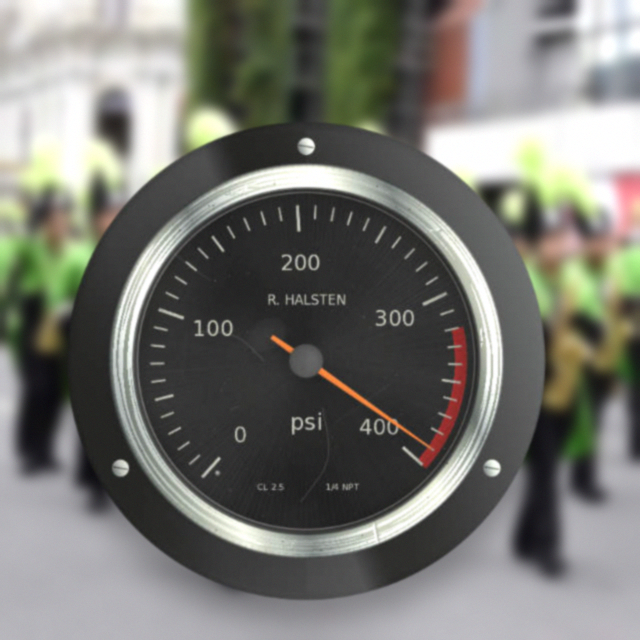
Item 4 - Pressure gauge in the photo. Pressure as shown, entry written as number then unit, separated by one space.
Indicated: 390 psi
